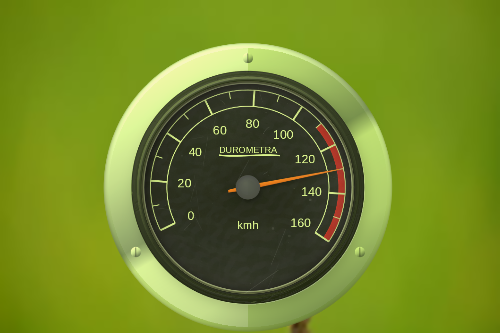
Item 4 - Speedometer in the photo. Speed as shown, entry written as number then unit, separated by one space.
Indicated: 130 km/h
